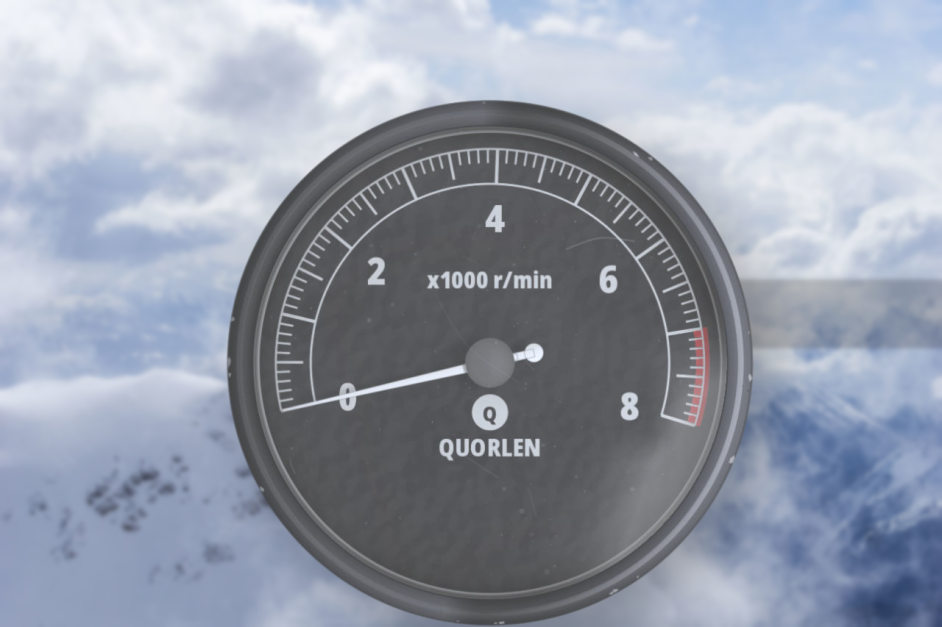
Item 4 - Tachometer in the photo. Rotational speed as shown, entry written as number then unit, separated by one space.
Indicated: 0 rpm
